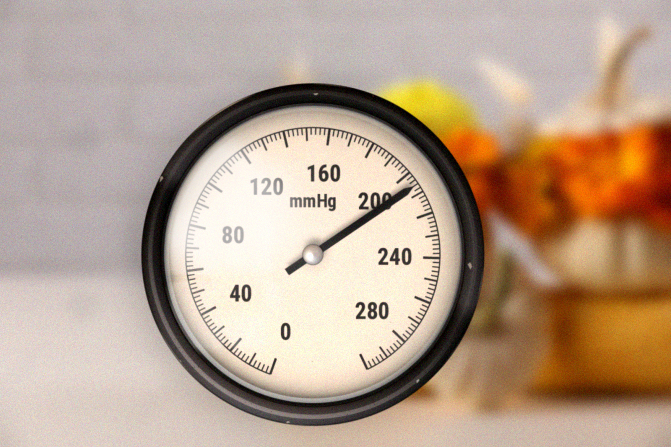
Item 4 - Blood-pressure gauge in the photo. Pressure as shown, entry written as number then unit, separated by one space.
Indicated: 206 mmHg
